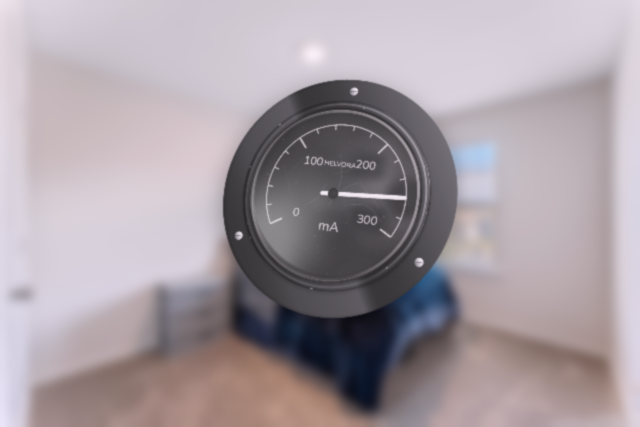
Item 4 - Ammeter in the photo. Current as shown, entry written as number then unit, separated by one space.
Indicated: 260 mA
